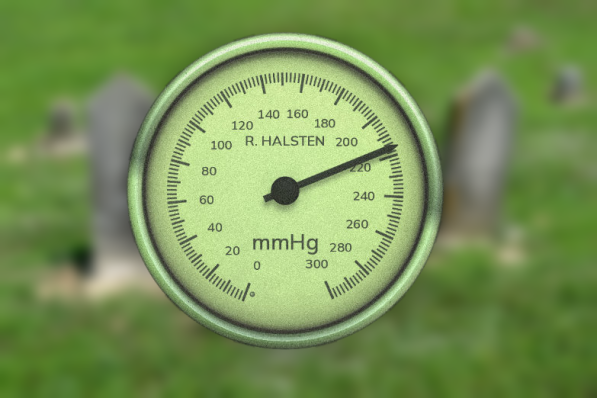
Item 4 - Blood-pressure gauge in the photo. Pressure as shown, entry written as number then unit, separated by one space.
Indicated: 216 mmHg
